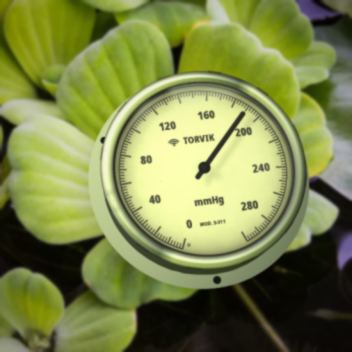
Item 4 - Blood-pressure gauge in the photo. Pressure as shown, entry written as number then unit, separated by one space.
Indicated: 190 mmHg
